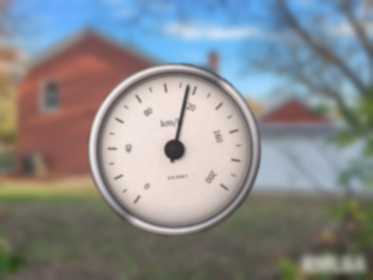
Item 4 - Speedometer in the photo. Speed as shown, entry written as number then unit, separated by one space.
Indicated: 115 km/h
